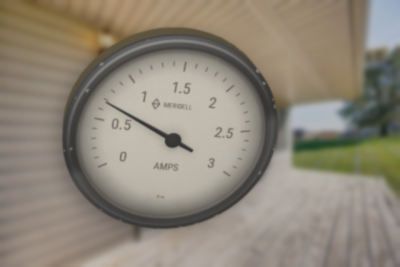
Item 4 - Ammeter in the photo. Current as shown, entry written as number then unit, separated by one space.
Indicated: 0.7 A
